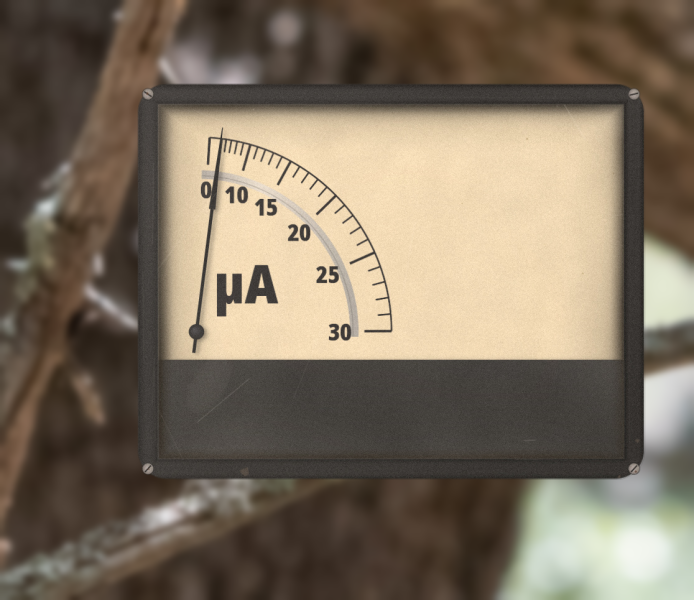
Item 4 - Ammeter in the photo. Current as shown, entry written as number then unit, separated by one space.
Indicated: 5 µA
